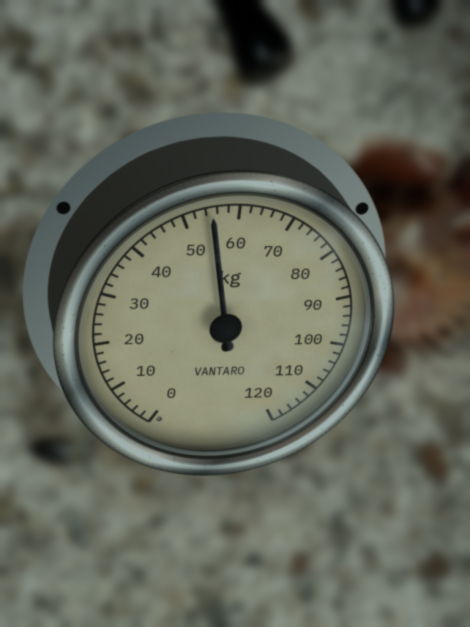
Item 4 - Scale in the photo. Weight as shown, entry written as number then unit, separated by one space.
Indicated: 55 kg
